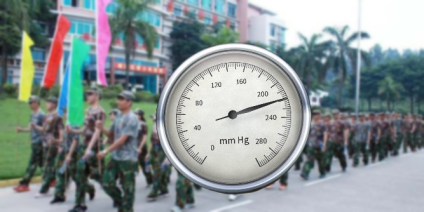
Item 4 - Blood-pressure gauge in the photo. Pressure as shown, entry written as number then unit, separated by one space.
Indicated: 220 mmHg
